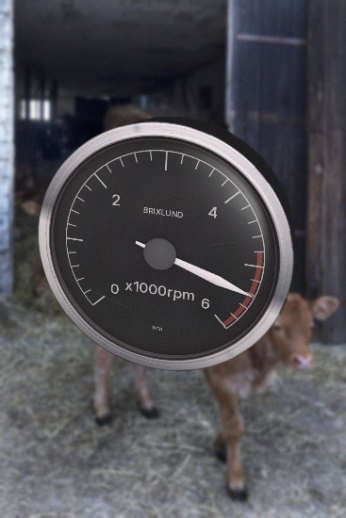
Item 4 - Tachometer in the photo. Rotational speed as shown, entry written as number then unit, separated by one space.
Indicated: 5400 rpm
